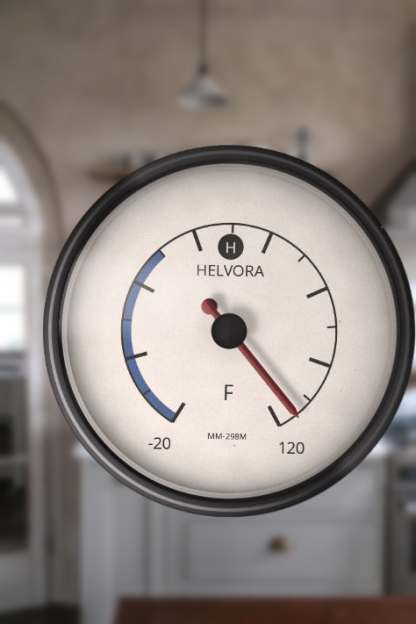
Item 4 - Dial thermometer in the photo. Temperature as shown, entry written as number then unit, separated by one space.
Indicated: 115 °F
